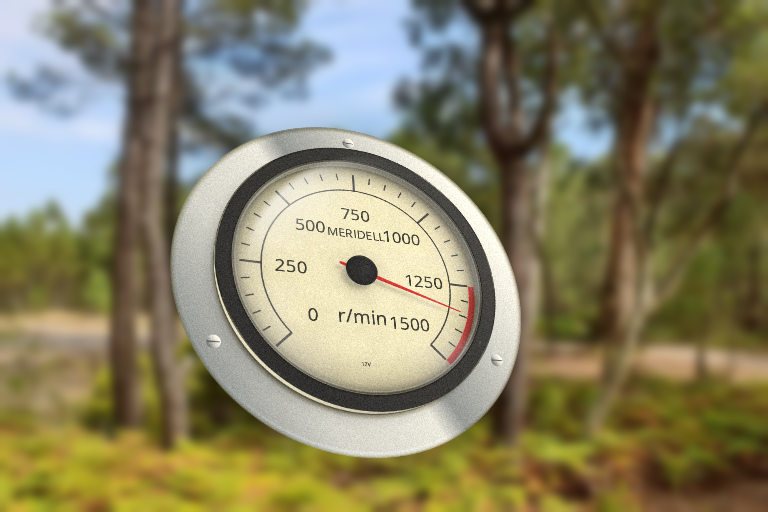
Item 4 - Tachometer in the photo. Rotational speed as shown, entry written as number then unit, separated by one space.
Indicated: 1350 rpm
